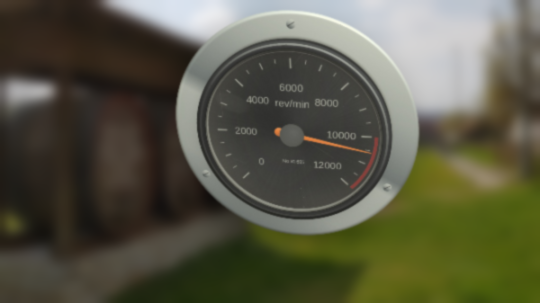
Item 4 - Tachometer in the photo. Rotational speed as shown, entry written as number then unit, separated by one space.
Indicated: 10500 rpm
